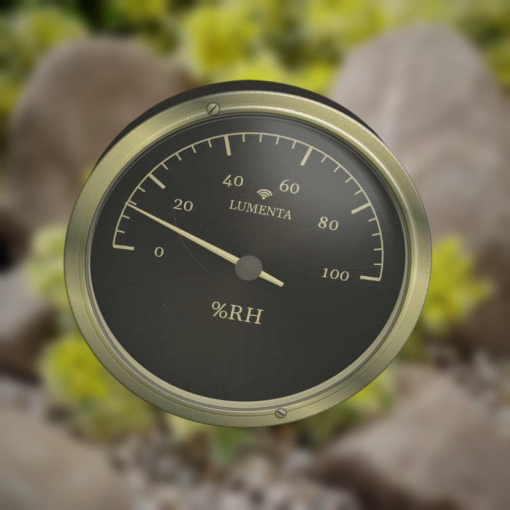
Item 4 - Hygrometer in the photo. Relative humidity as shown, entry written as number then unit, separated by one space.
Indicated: 12 %
